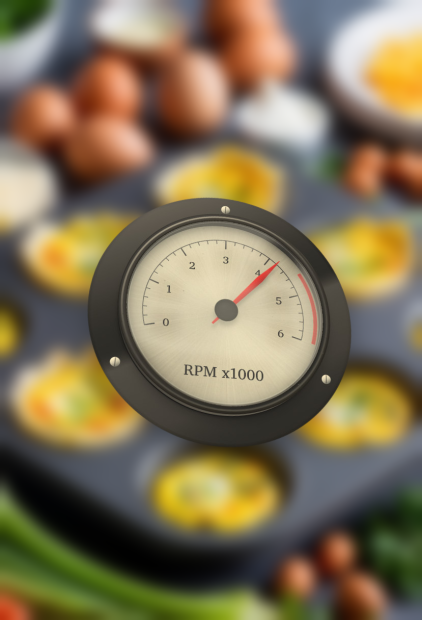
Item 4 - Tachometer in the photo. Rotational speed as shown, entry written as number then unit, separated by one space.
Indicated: 4200 rpm
